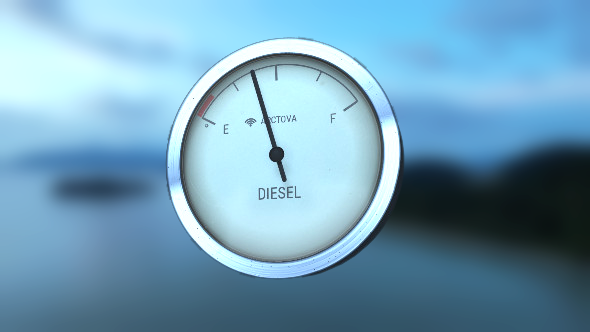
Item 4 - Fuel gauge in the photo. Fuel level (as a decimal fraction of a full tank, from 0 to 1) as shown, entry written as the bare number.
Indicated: 0.375
